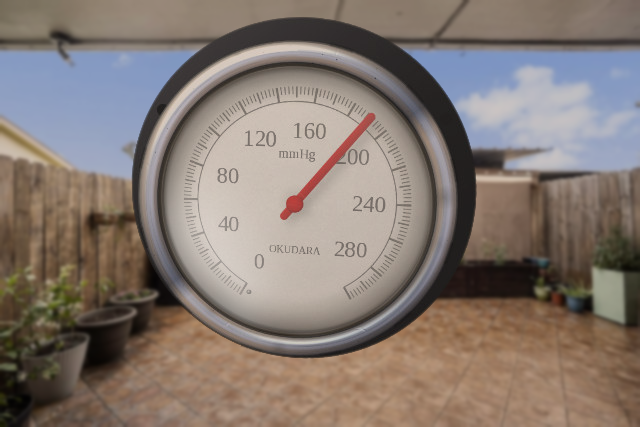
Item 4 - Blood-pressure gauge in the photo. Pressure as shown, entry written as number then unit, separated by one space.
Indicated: 190 mmHg
